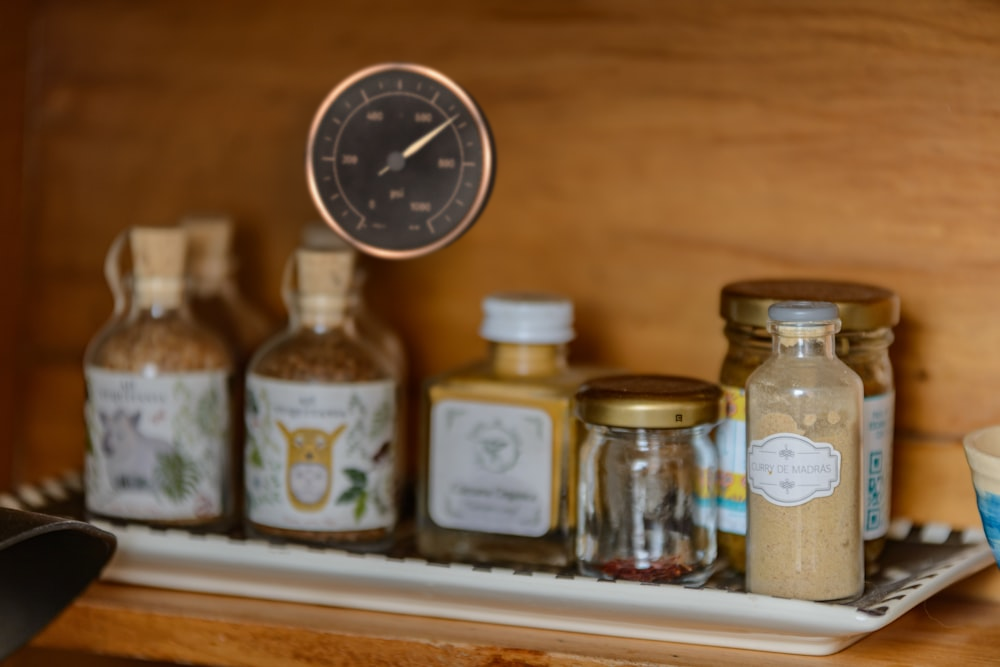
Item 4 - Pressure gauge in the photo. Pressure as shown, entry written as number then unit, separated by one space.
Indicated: 675 psi
